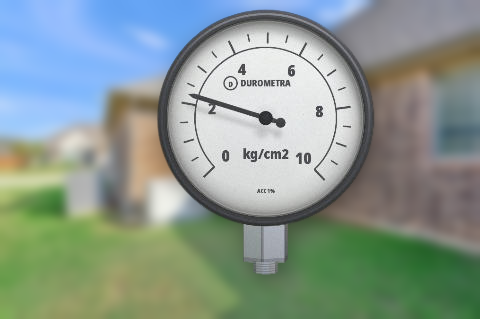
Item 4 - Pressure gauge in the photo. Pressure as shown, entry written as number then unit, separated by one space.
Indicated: 2.25 kg/cm²
